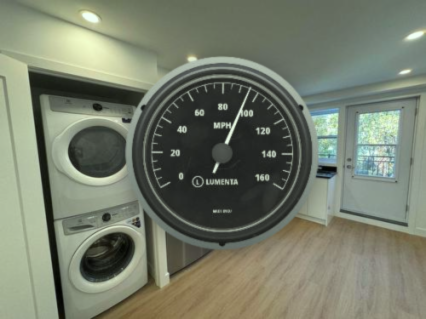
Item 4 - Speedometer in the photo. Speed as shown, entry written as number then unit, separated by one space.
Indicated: 95 mph
